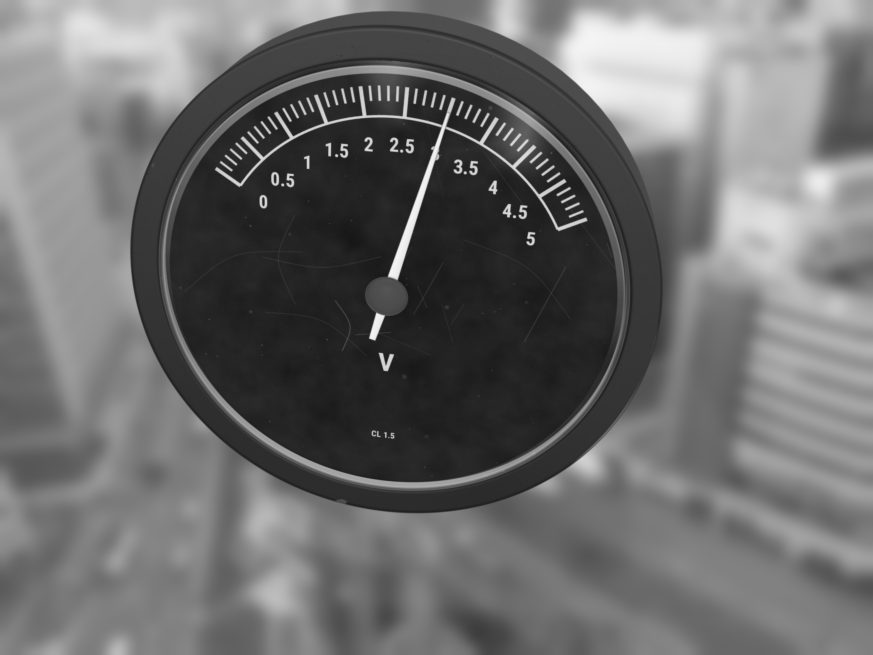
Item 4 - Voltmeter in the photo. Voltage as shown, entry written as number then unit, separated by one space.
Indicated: 3 V
